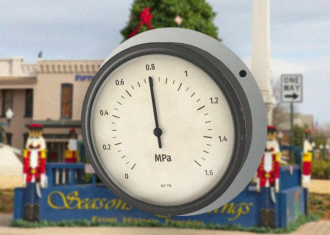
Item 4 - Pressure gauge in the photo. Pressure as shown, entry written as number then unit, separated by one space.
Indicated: 0.8 MPa
